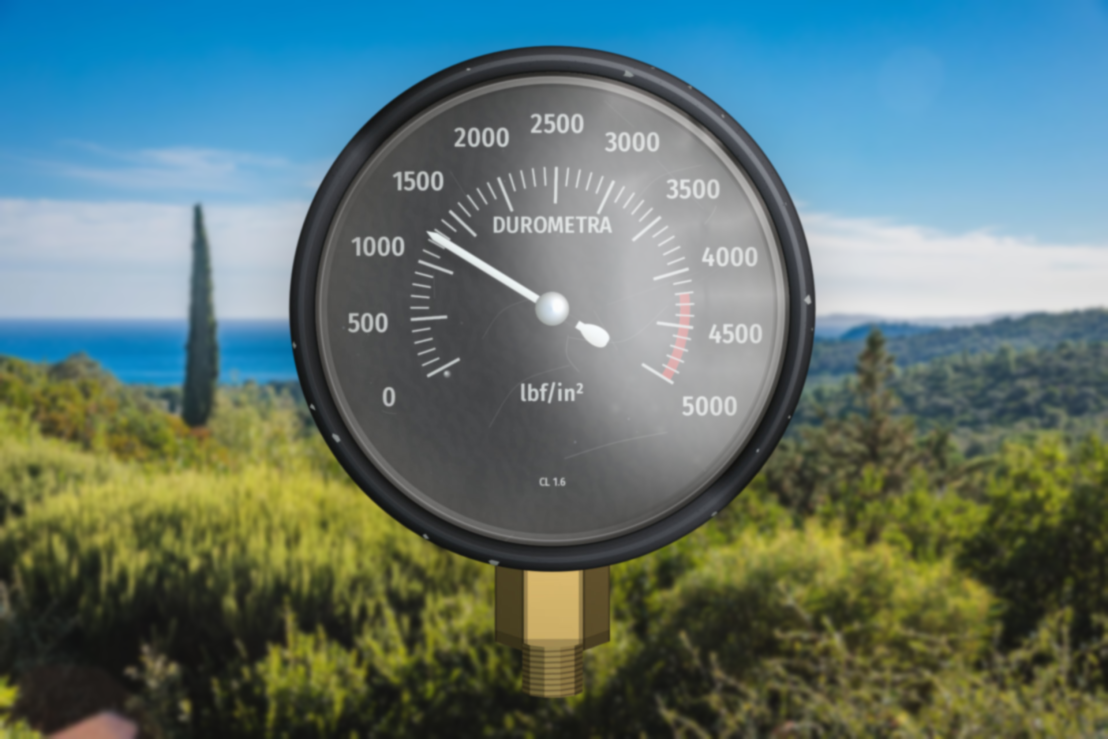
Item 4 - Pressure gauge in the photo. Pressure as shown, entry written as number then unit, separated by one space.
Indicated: 1250 psi
